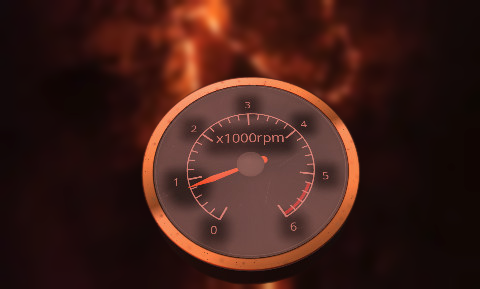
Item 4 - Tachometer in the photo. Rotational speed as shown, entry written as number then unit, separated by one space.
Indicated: 800 rpm
